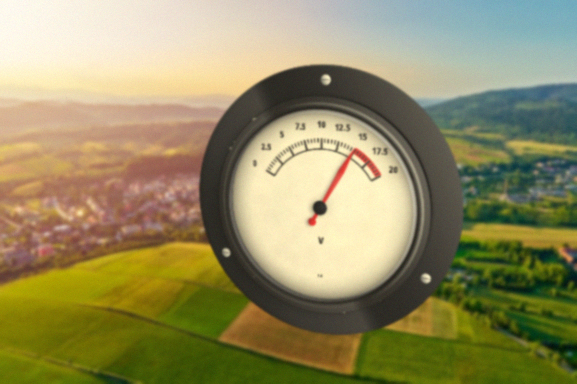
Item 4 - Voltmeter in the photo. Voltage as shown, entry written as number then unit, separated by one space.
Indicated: 15 V
